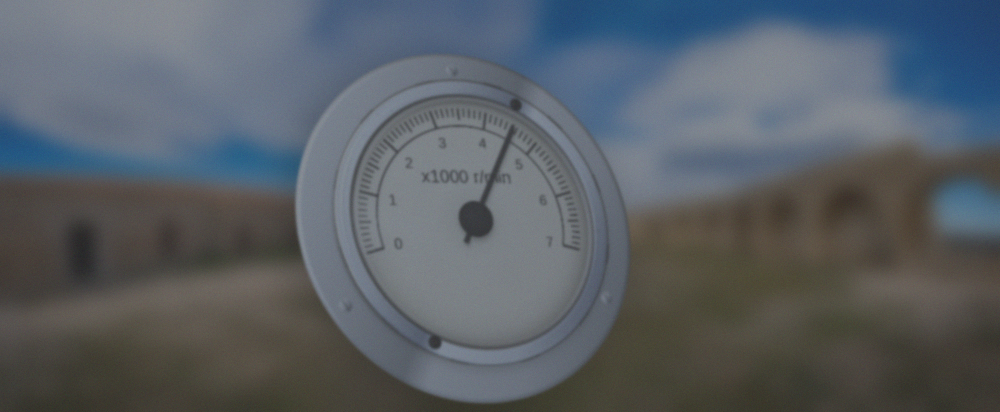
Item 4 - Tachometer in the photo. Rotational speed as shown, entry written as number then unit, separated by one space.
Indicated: 4500 rpm
